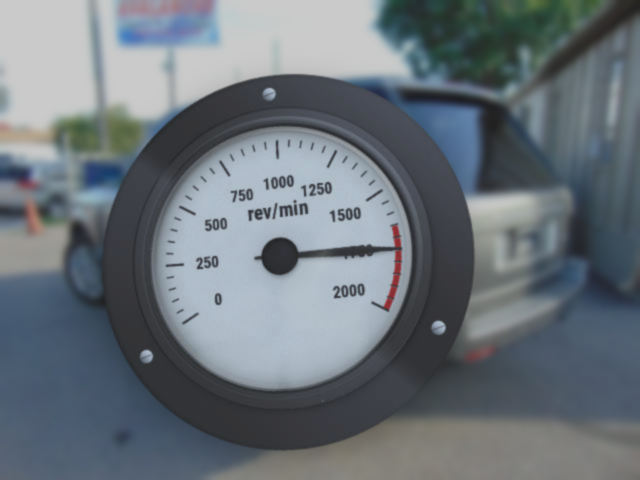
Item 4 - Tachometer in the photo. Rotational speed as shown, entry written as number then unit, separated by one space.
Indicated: 1750 rpm
